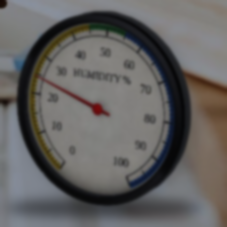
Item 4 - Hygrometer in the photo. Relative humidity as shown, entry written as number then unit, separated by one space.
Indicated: 25 %
